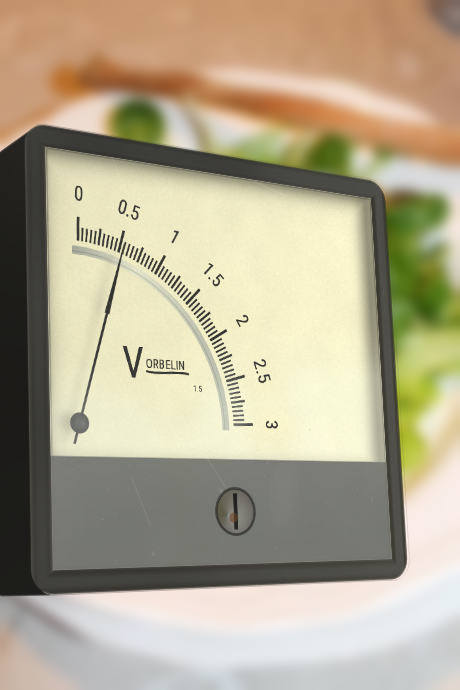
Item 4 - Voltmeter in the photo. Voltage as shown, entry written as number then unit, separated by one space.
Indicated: 0.5 V
